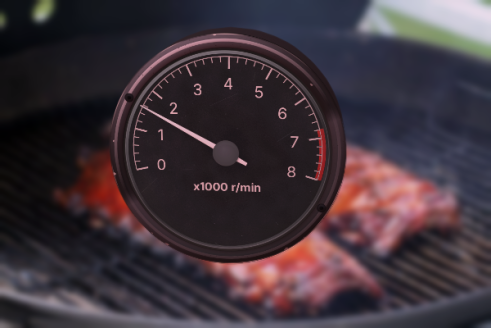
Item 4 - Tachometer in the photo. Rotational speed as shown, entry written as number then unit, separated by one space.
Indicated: 1600 rpm
